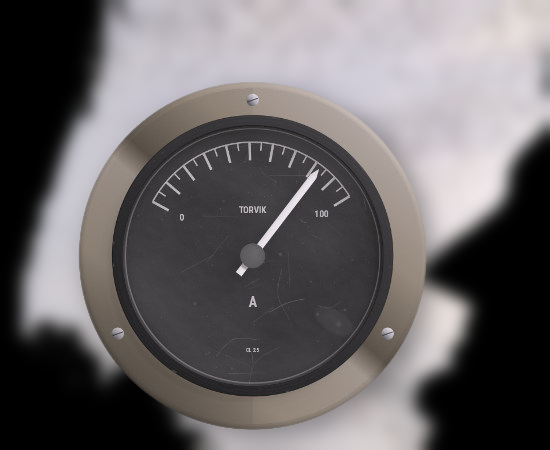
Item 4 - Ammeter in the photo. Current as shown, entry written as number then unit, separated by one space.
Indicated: 82.5 A
